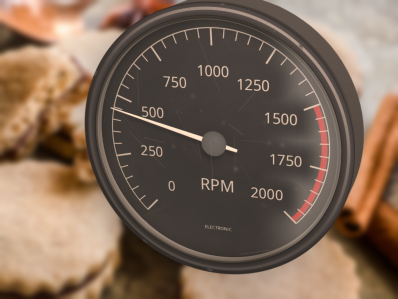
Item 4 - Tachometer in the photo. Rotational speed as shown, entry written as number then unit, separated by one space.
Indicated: 450 rpm
